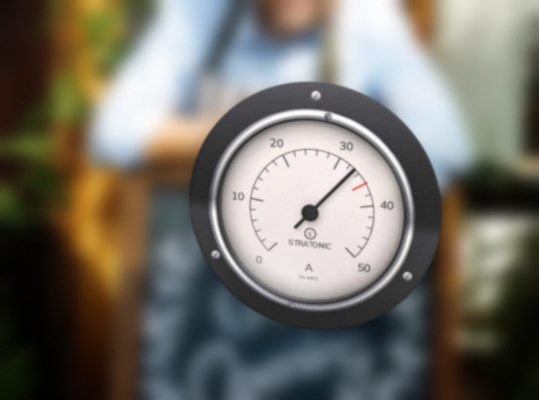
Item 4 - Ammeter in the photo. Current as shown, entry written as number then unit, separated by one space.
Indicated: 33 A
